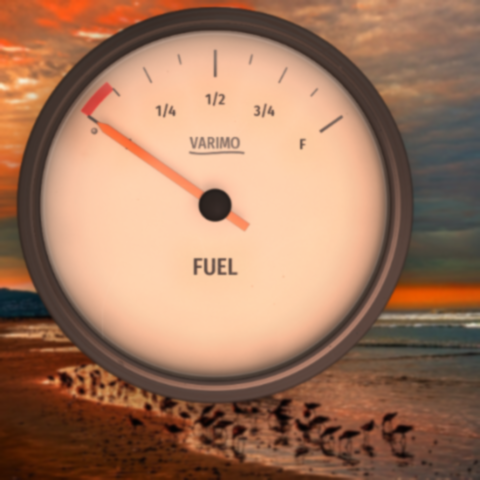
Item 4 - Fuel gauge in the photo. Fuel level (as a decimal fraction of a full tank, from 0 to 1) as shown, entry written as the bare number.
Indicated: 0
